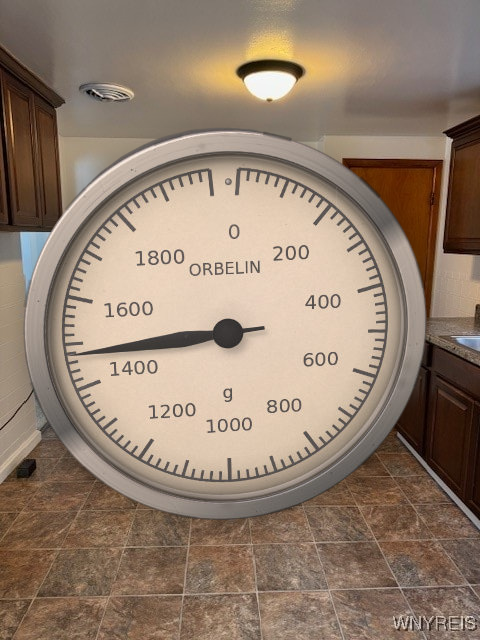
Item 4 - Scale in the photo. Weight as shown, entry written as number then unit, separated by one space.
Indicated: 1480 g
